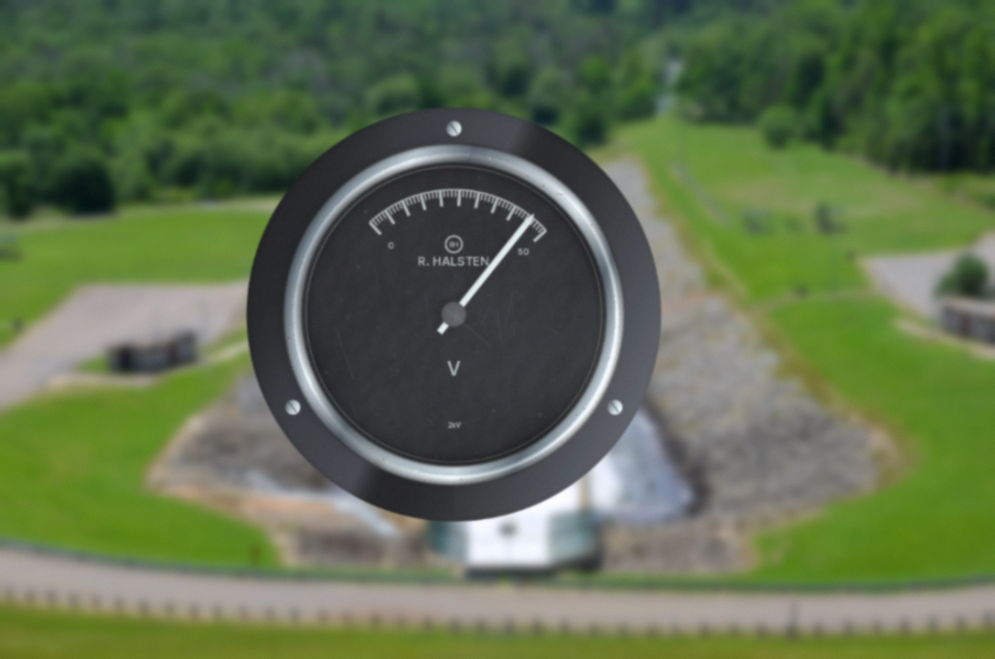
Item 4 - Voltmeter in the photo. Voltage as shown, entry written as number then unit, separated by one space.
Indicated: 45 V
